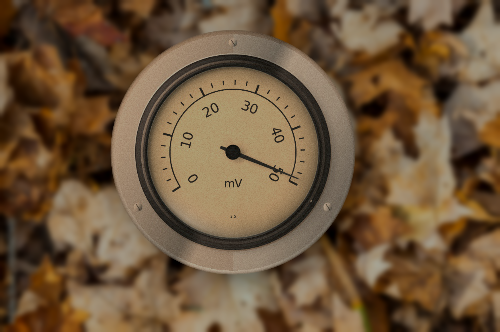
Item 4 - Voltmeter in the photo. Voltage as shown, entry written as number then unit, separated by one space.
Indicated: 49 mV
